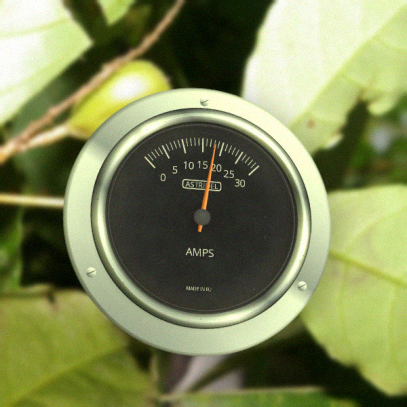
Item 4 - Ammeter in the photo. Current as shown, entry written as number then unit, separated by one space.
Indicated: 18 A
